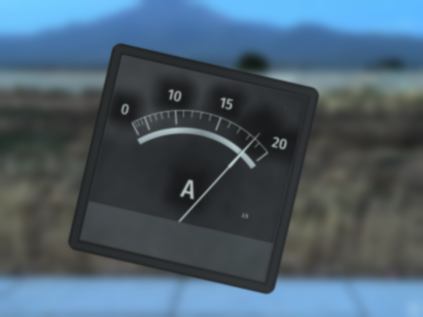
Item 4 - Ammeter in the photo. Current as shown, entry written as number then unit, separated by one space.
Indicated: 18.5 A
